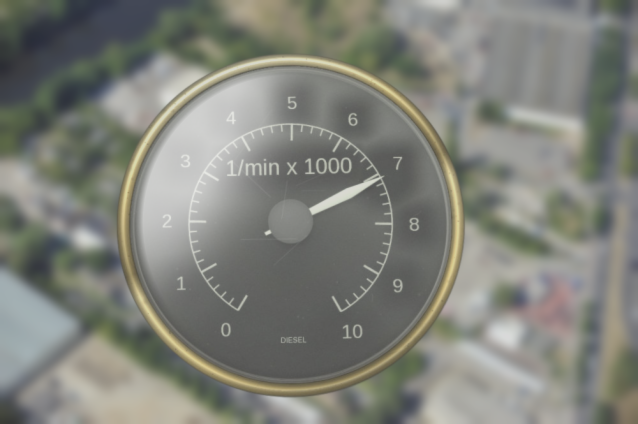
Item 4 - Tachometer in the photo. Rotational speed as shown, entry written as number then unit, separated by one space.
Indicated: 7100 rpm
